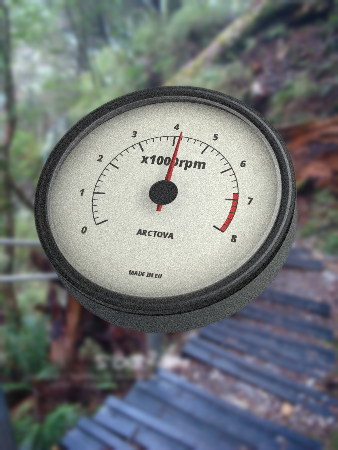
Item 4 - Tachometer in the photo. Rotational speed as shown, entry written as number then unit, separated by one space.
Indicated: 4200 rpm
